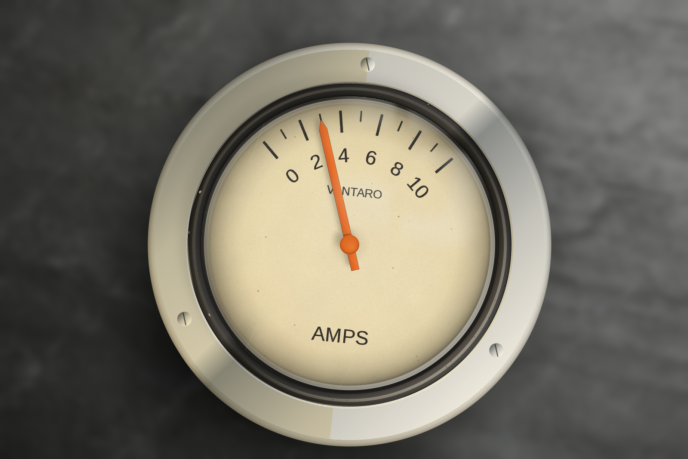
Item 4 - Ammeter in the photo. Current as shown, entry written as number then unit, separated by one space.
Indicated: 3 A
